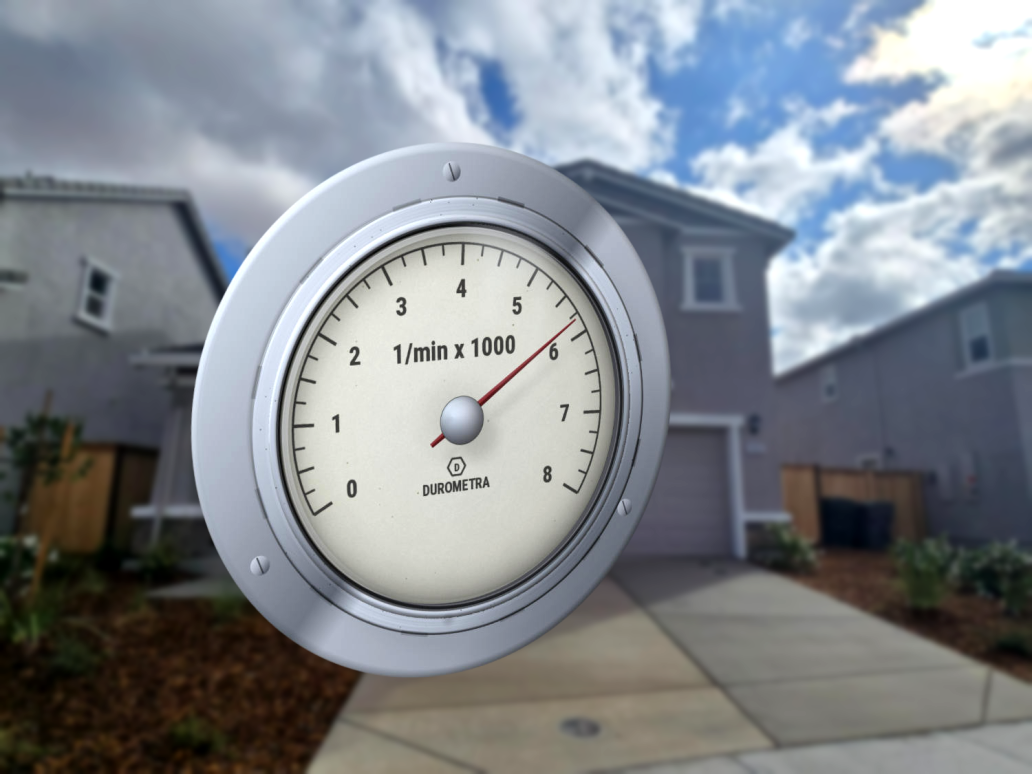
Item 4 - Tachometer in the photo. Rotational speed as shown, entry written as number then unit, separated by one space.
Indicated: 5750 rpm
